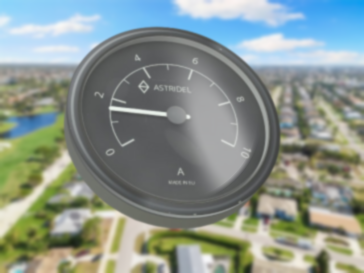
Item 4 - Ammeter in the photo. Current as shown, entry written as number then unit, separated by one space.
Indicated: 1.5 A
